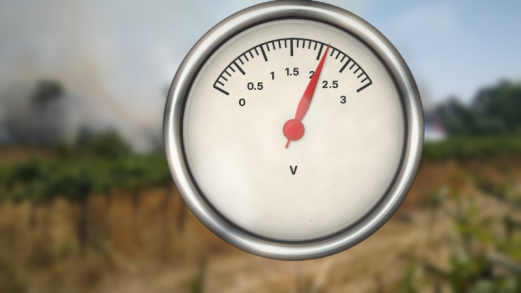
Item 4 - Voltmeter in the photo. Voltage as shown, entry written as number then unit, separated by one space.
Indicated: 2.1 V
